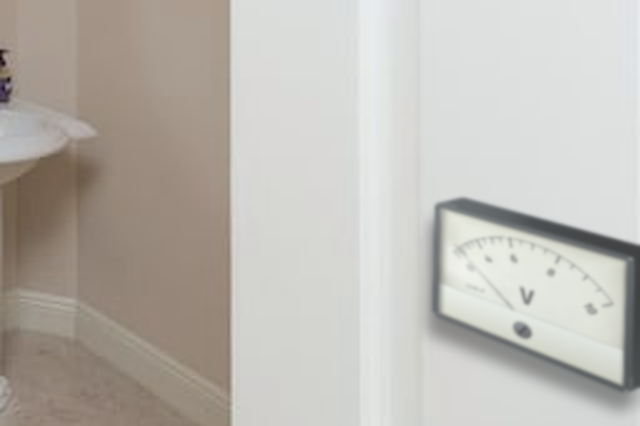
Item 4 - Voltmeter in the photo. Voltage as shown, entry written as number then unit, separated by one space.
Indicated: 2 V
